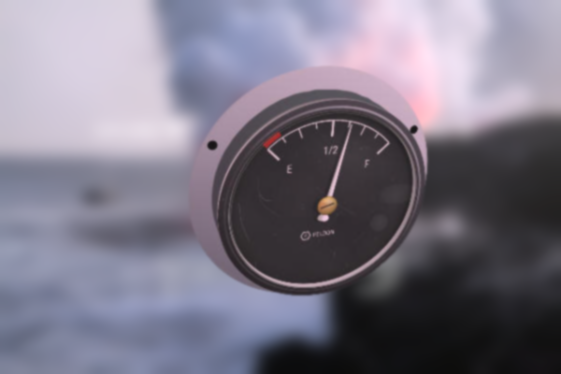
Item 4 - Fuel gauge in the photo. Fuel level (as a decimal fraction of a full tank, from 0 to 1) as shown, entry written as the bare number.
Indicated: 0.625
